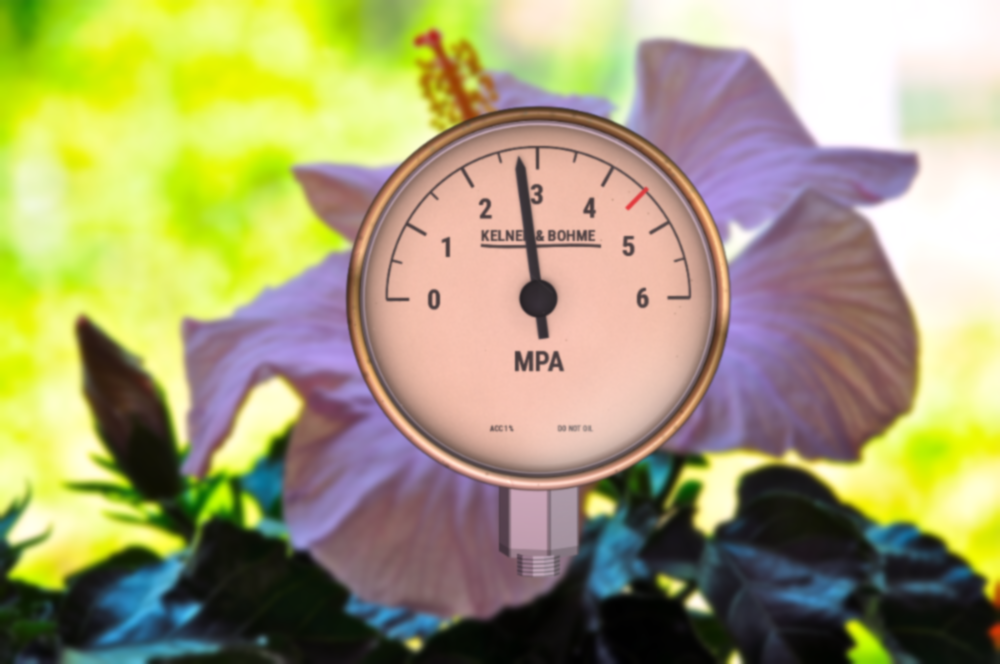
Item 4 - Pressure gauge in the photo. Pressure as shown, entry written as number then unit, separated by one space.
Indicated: 2.75 MPa
